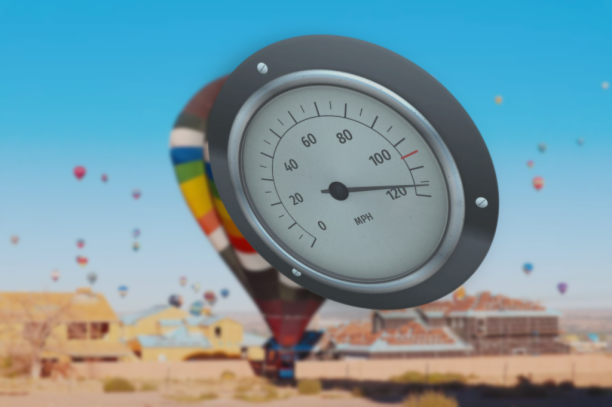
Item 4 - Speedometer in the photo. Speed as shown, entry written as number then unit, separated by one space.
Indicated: 115 mph
